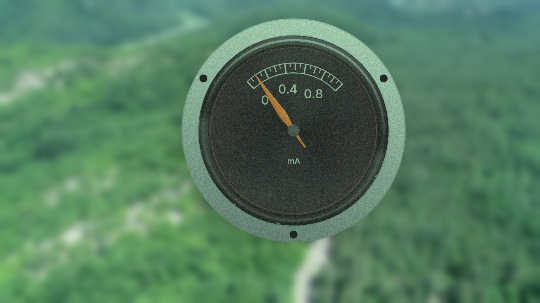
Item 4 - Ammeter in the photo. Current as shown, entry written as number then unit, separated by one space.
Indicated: 0.1 mA
